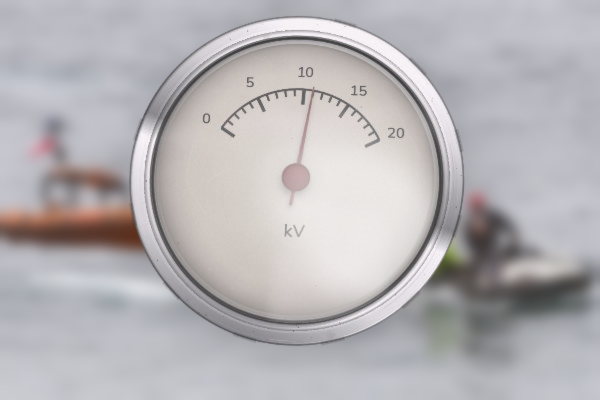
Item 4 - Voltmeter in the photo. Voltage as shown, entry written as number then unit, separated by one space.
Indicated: 11 kV
